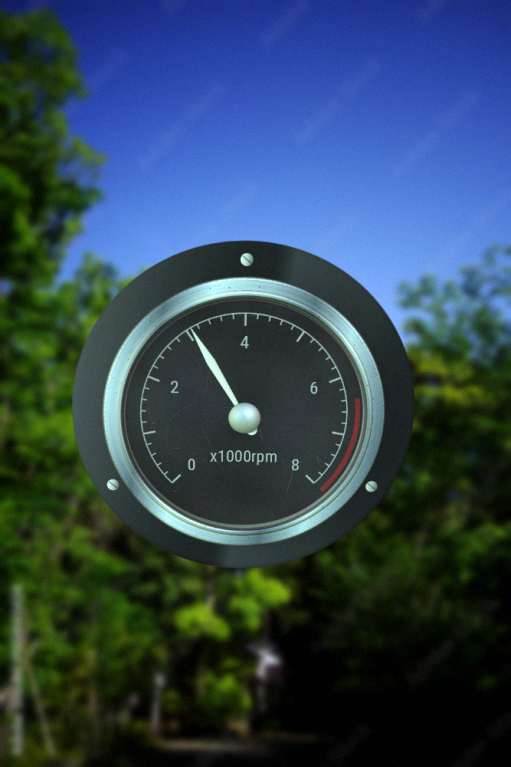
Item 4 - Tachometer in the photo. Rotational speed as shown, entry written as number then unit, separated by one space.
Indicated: 3100 rpm
